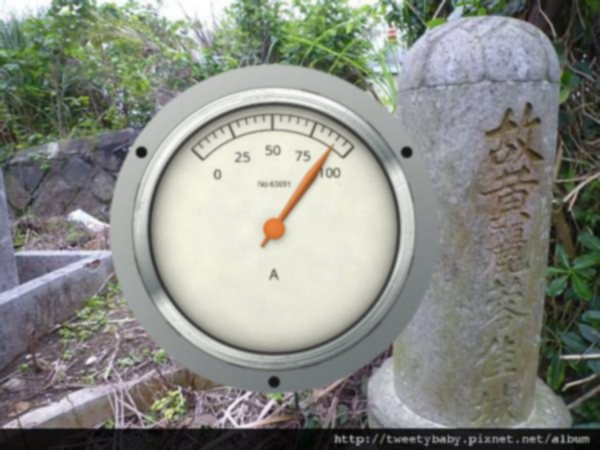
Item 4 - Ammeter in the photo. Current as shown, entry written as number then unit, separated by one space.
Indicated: 90 A
